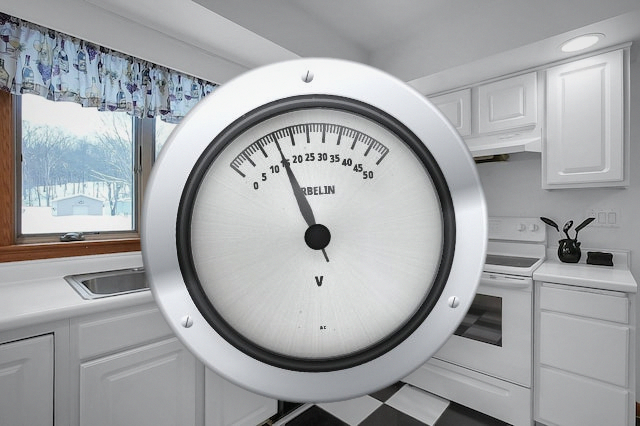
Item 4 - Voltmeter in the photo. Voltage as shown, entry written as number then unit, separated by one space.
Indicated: 15 V
